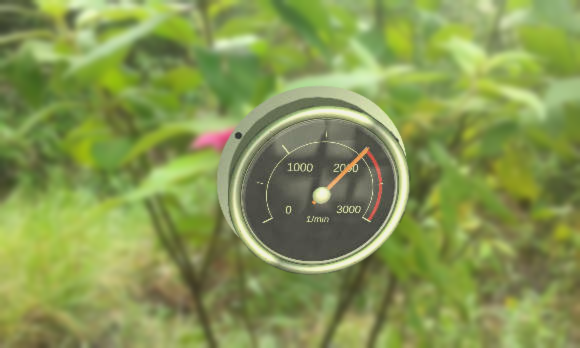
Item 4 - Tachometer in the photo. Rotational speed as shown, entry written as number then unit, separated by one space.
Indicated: 2000 rpm
